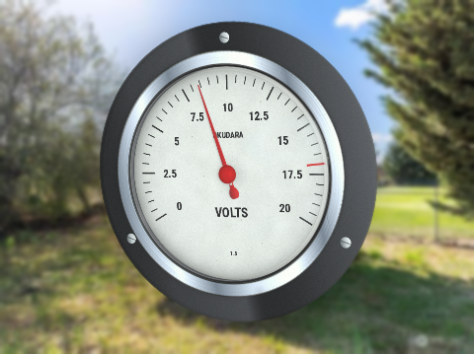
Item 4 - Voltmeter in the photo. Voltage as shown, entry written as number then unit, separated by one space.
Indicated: 8.5 V
